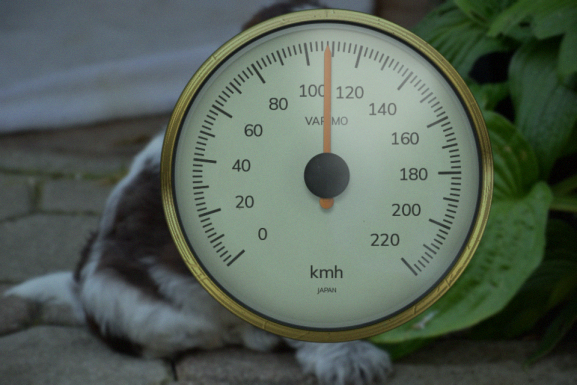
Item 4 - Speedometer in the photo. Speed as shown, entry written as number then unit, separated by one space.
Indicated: 108 km/h
